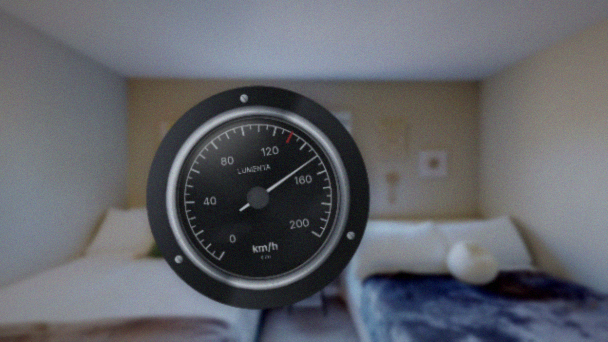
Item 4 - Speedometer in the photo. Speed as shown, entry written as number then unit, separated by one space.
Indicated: 150 km/h
